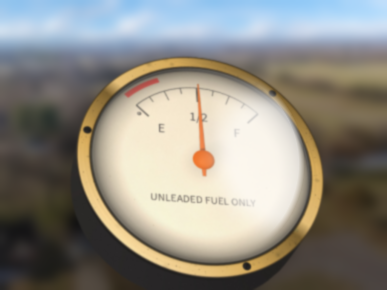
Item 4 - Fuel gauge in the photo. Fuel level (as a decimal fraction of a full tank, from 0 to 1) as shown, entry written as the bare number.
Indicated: 0.5
